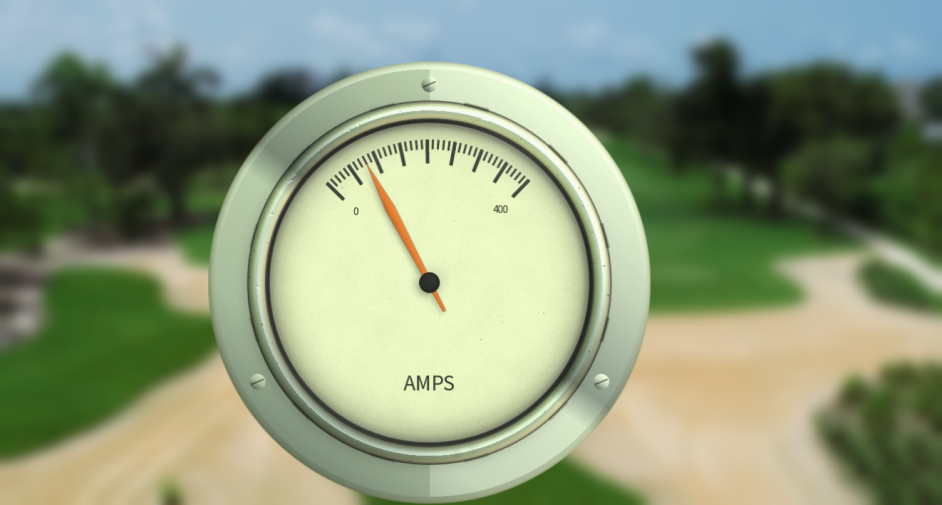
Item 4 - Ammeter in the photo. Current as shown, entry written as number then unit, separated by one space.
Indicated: 80 A
